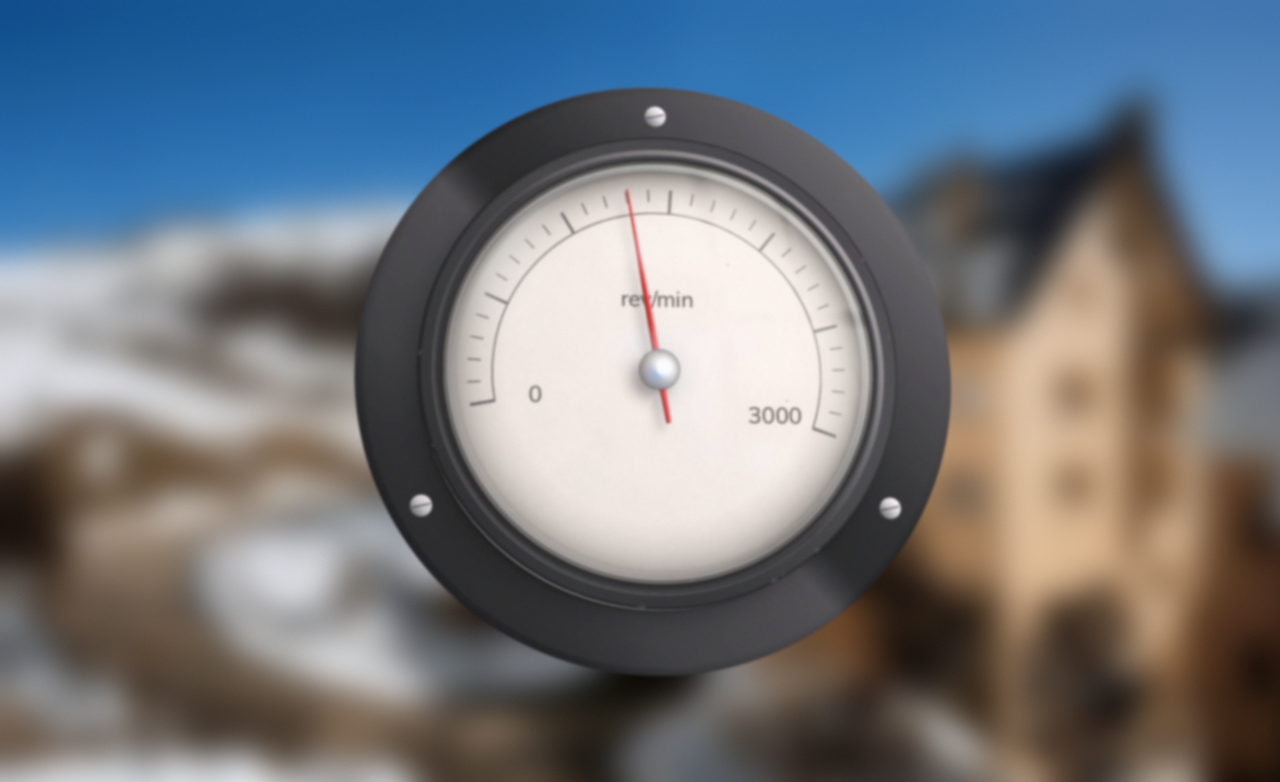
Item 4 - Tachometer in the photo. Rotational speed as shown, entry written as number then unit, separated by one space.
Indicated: 1300 rpm
